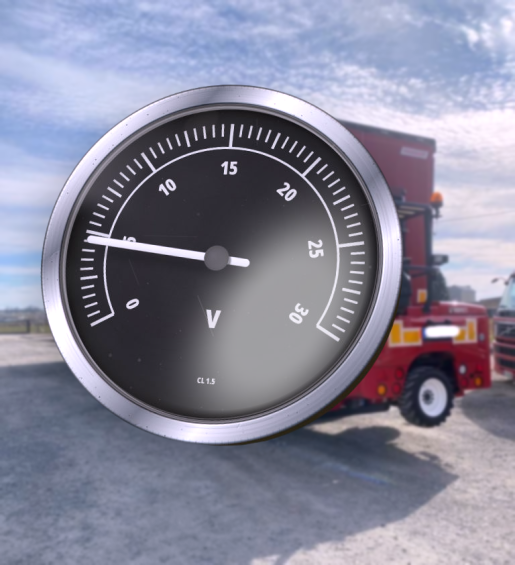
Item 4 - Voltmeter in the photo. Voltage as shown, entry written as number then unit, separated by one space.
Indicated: 4.5 V
